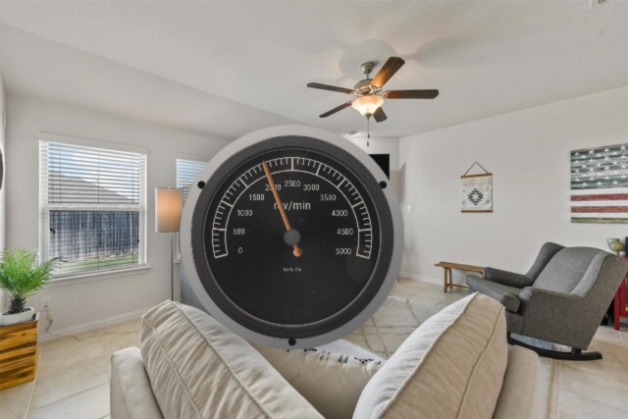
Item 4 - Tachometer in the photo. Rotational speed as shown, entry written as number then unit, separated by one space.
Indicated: 2000 rpm
